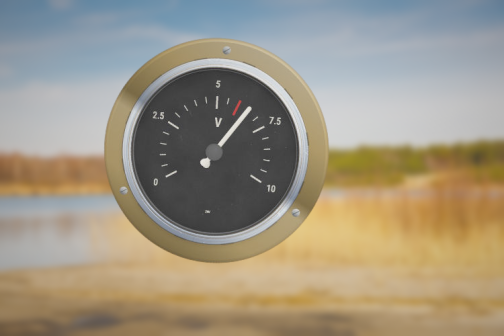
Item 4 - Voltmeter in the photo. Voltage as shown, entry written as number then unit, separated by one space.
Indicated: 6.5 V
